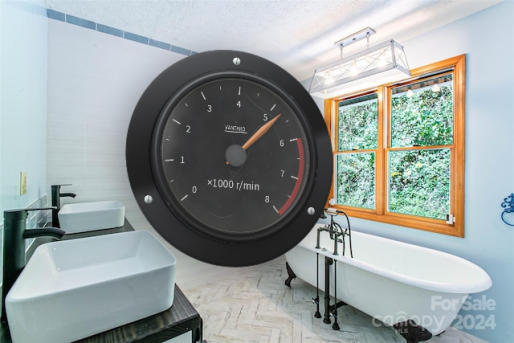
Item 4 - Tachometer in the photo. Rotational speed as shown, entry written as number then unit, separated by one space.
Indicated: 5250 rpm
